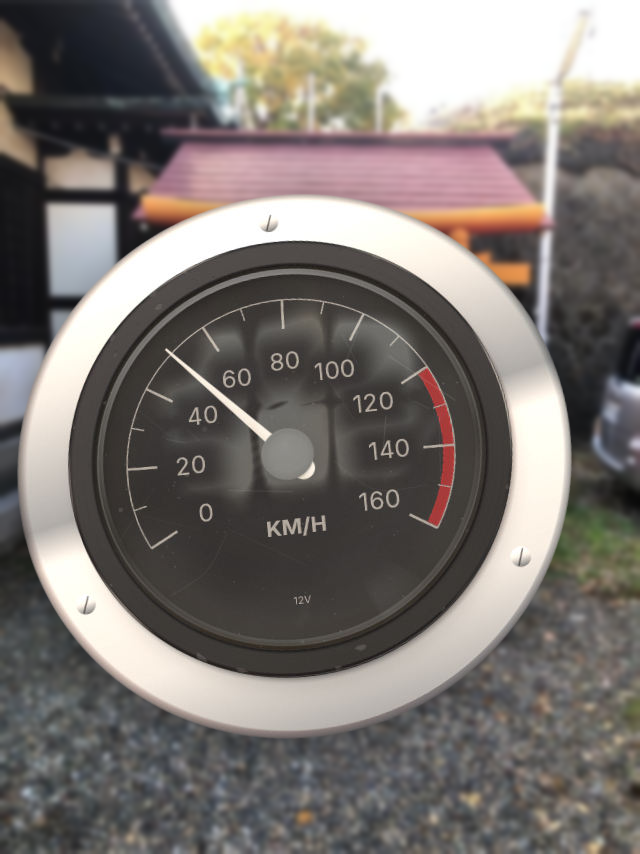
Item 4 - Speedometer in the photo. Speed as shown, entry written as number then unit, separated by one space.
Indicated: 50 km/h
